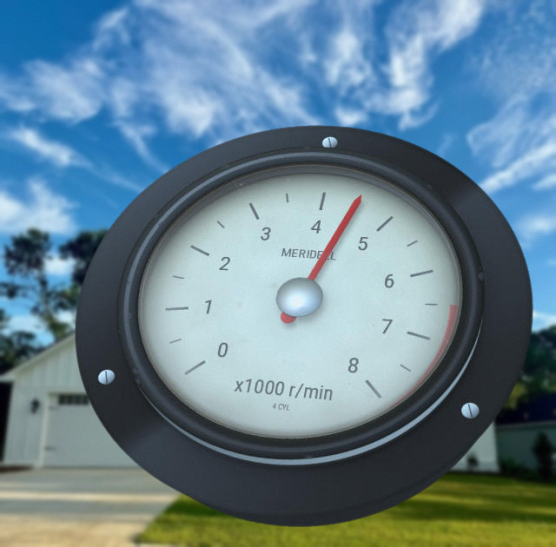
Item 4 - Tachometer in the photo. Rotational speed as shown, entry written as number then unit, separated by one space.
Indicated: 4500 rpm
